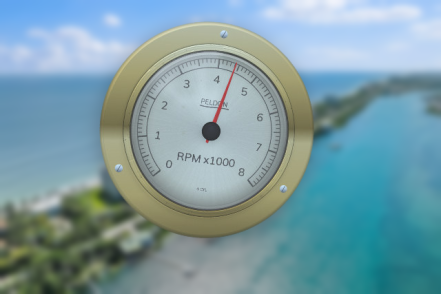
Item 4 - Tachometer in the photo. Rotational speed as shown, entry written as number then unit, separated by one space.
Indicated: 4400 rpm
